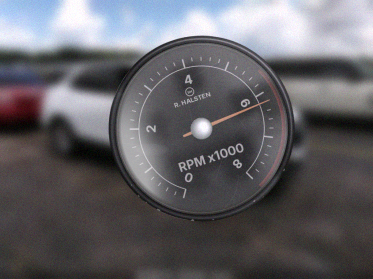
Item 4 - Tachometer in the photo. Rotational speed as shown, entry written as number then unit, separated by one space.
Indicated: 6200 rpm
